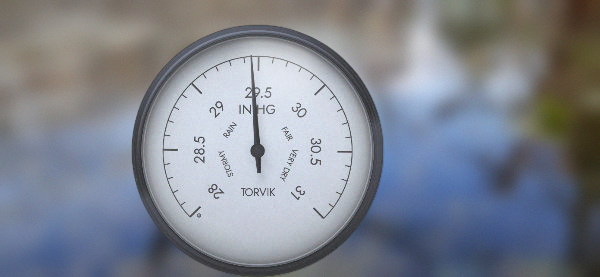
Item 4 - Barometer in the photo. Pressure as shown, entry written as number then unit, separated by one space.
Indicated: 29.45 inHg
